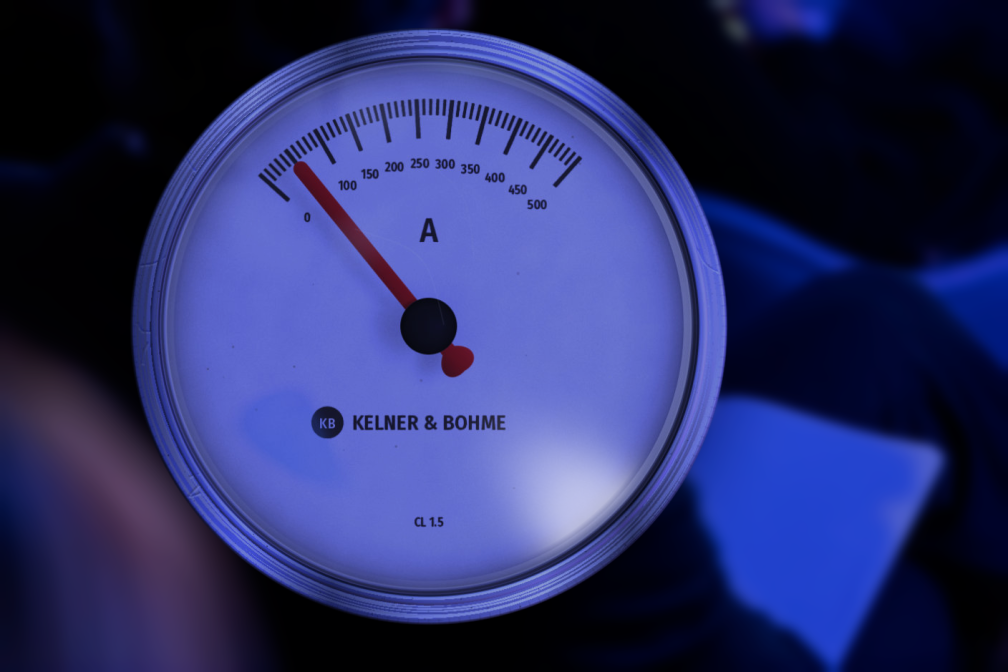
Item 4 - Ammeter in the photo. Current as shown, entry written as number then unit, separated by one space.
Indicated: 50 A
